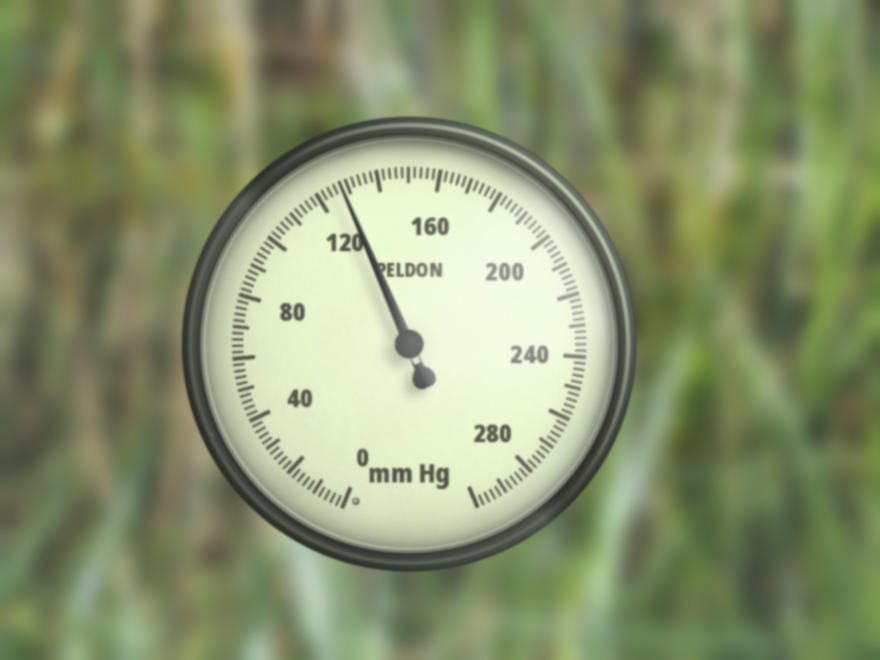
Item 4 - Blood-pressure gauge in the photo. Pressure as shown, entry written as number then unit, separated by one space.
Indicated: 128 mmHg
